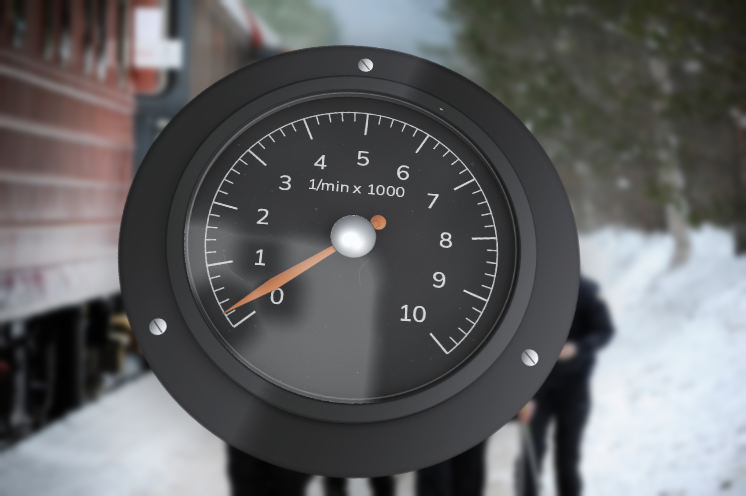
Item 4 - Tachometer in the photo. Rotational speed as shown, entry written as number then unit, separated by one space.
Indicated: 200 rpm
